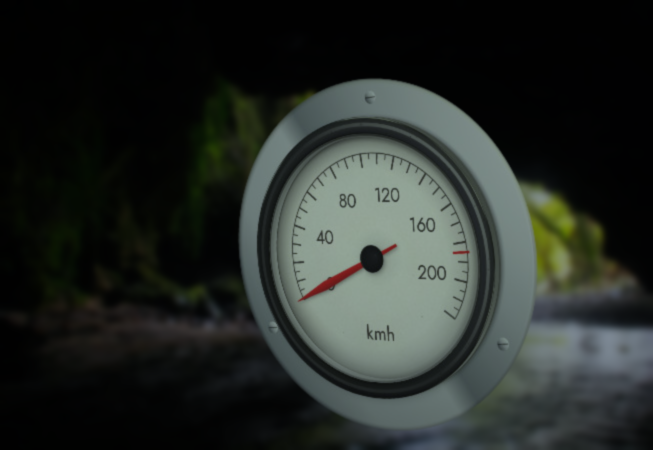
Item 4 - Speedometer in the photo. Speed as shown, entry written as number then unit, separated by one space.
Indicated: 0 km/h
